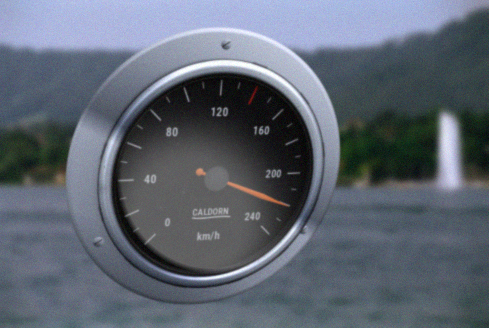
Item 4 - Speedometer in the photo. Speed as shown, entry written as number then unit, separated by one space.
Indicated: 220 km/h
